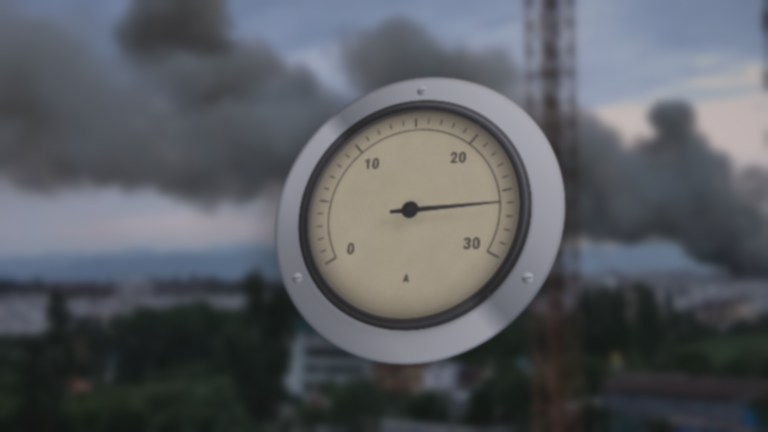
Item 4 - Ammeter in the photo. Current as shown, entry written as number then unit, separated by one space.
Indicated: 26 A
